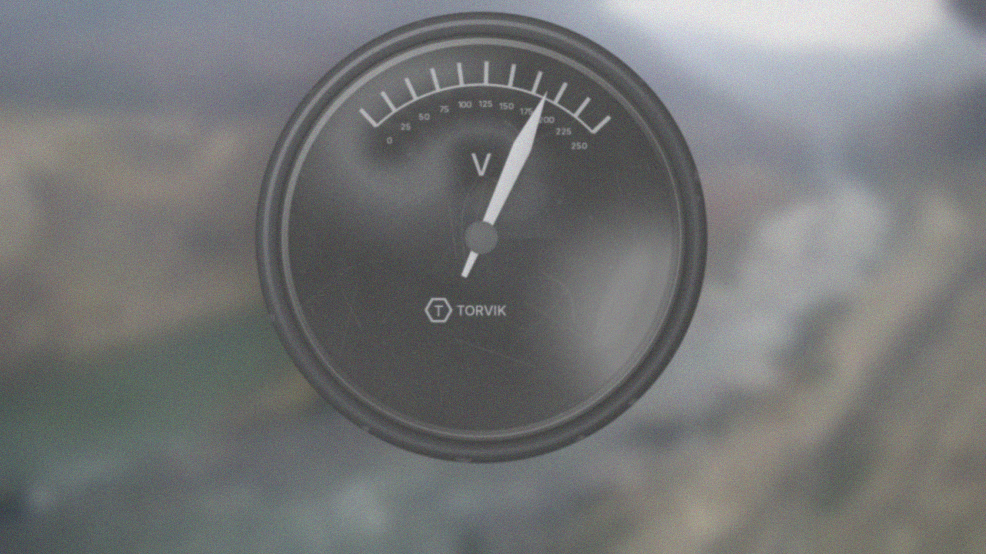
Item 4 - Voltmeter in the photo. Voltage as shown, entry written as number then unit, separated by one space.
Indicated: 187.5 V
